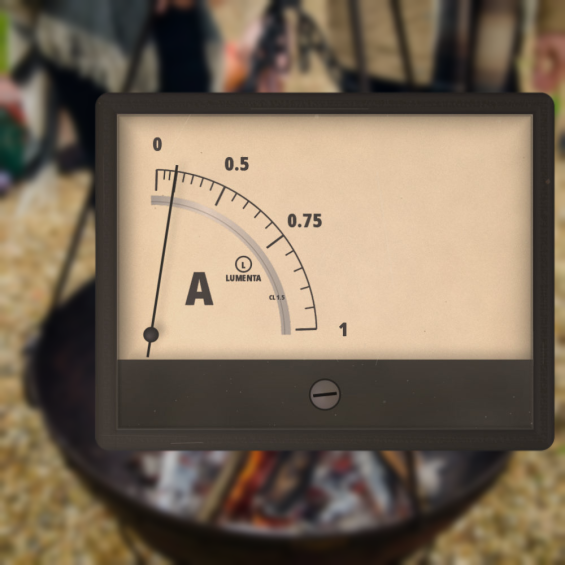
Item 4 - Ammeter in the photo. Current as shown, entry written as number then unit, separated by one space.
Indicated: 0.25 A
